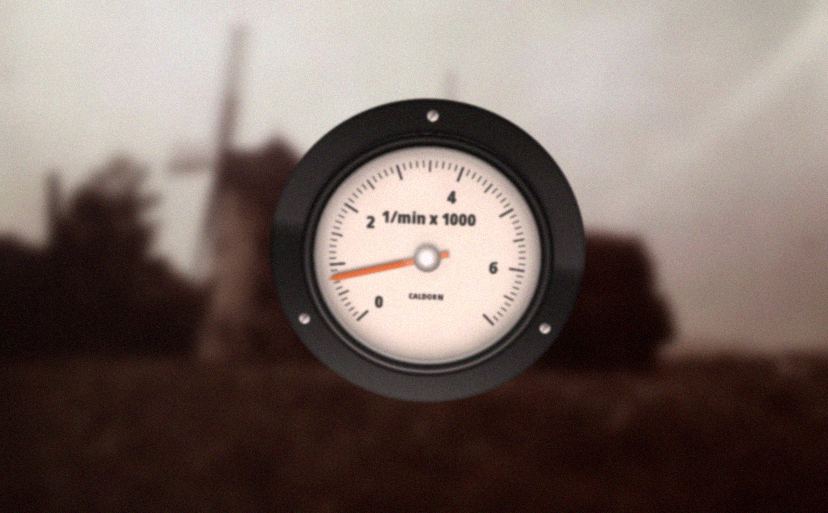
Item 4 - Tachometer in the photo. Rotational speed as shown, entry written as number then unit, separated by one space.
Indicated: 800 rpm
